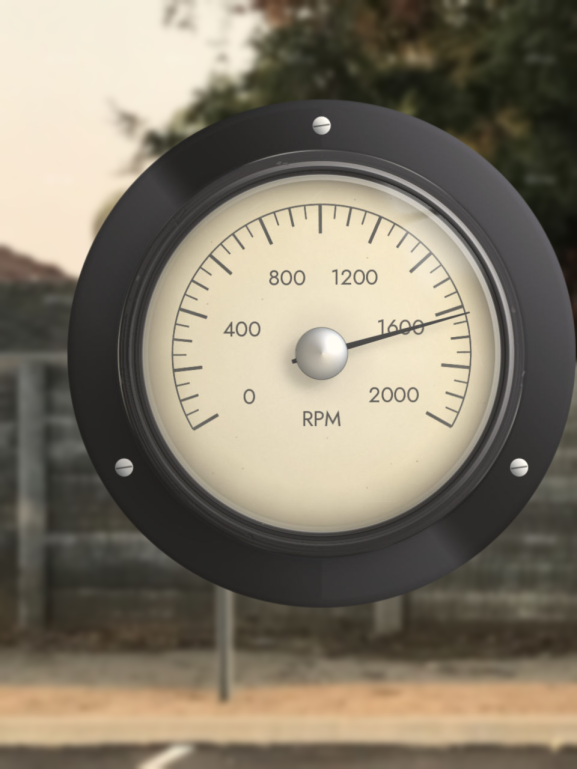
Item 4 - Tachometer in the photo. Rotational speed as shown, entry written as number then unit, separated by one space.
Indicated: 1625 rpm
